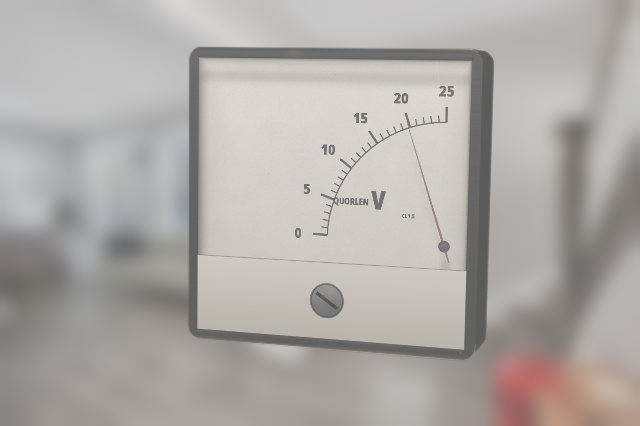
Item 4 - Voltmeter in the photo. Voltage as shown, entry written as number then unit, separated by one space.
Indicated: 20 V
